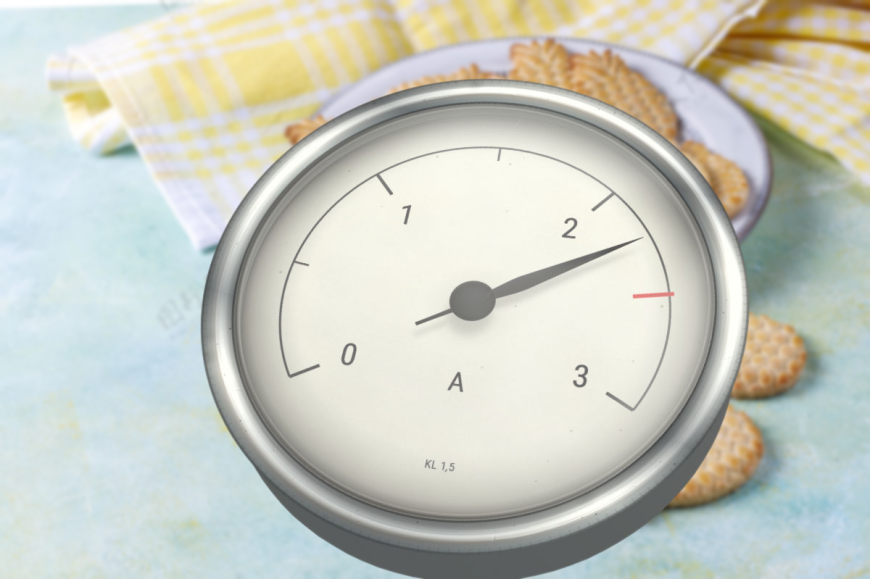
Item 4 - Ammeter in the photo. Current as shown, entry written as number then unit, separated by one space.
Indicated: 2.25 A
